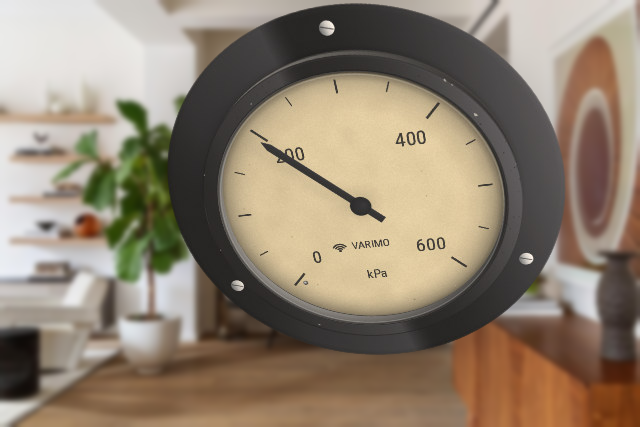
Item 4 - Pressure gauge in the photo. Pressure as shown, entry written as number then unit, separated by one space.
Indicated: 200 kPa
